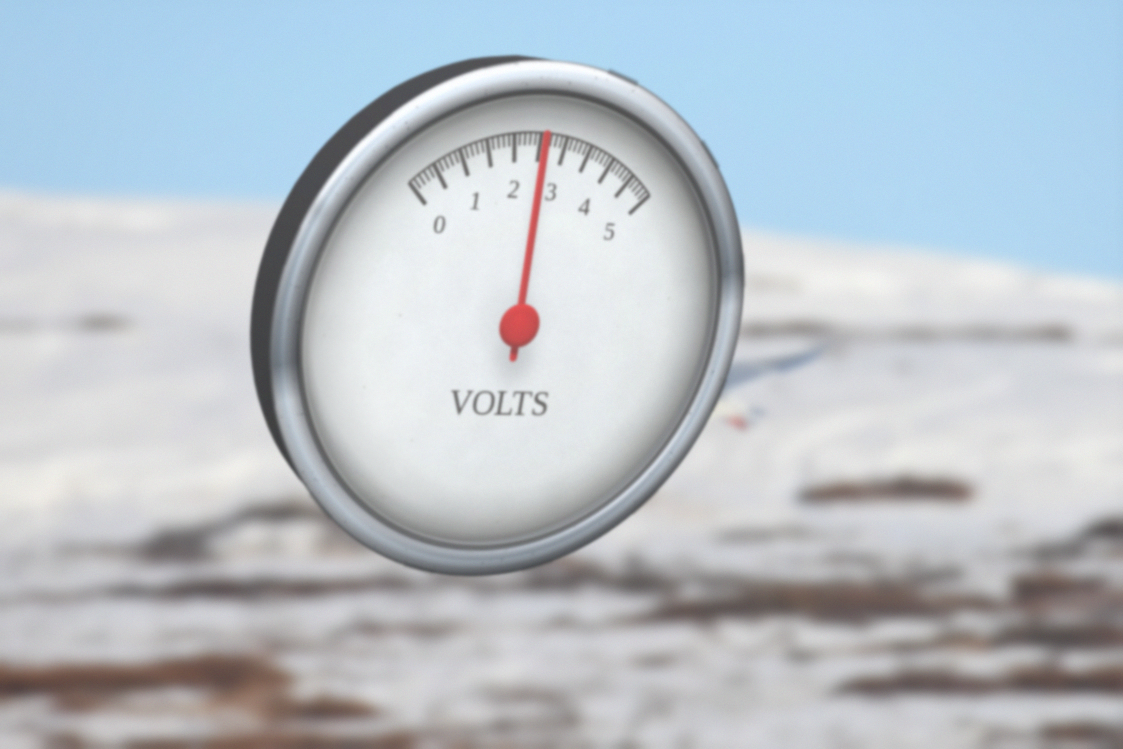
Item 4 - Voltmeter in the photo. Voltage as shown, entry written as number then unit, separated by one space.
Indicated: 2.5 V
